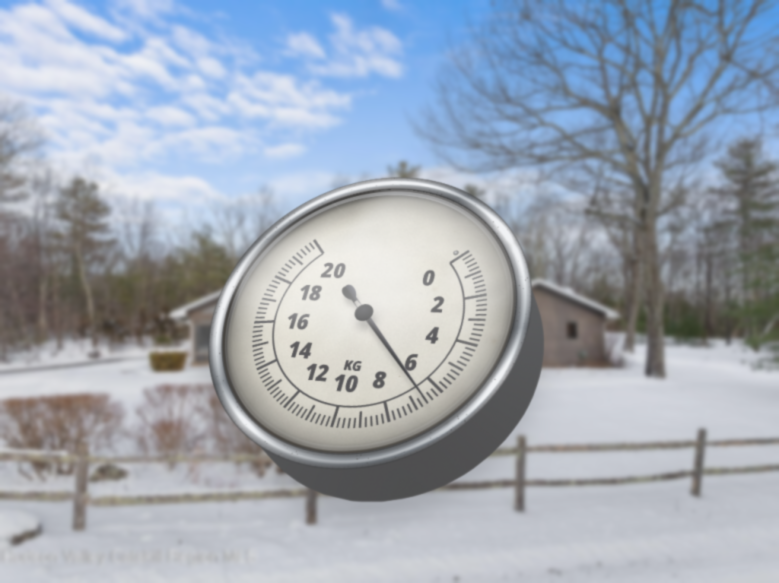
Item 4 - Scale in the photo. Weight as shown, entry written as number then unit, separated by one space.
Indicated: 6.6 kg
